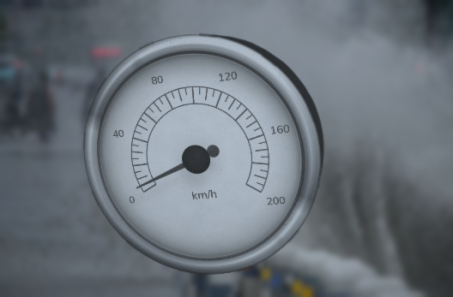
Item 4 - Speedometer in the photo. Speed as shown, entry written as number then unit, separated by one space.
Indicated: 5 km/h
